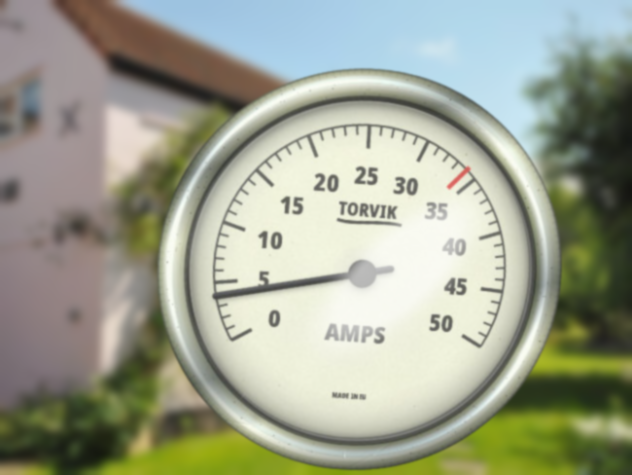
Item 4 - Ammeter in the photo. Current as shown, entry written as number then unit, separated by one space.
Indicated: 4 A
